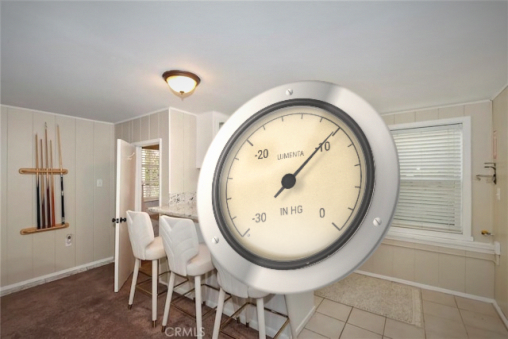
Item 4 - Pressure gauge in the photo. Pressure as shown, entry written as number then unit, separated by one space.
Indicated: -10 inHg
